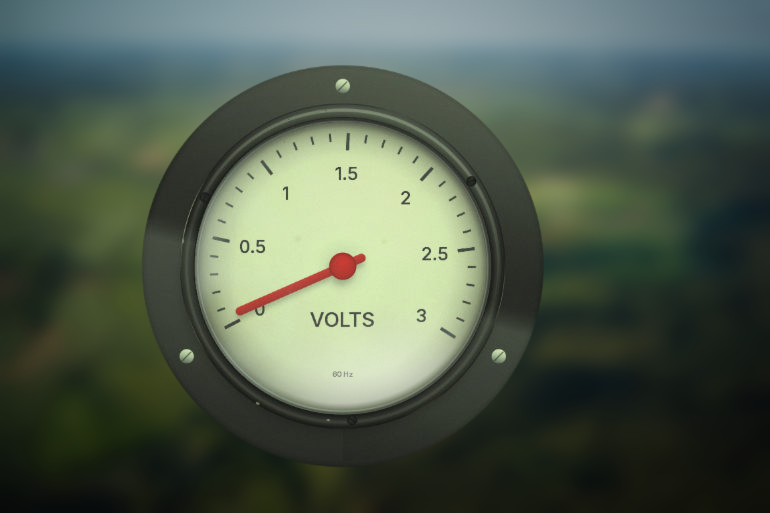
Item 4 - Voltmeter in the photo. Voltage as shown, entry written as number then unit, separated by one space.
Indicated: 0.05 V
